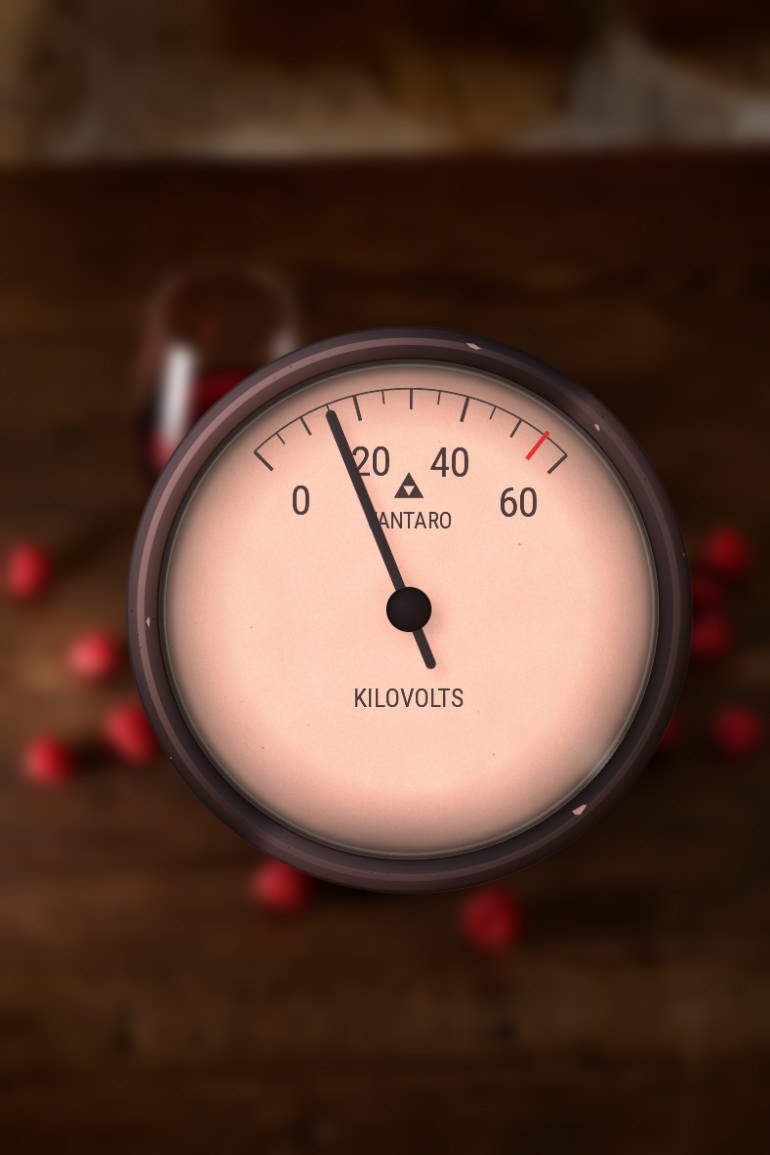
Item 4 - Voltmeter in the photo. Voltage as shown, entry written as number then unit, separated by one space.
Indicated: 15 kV
